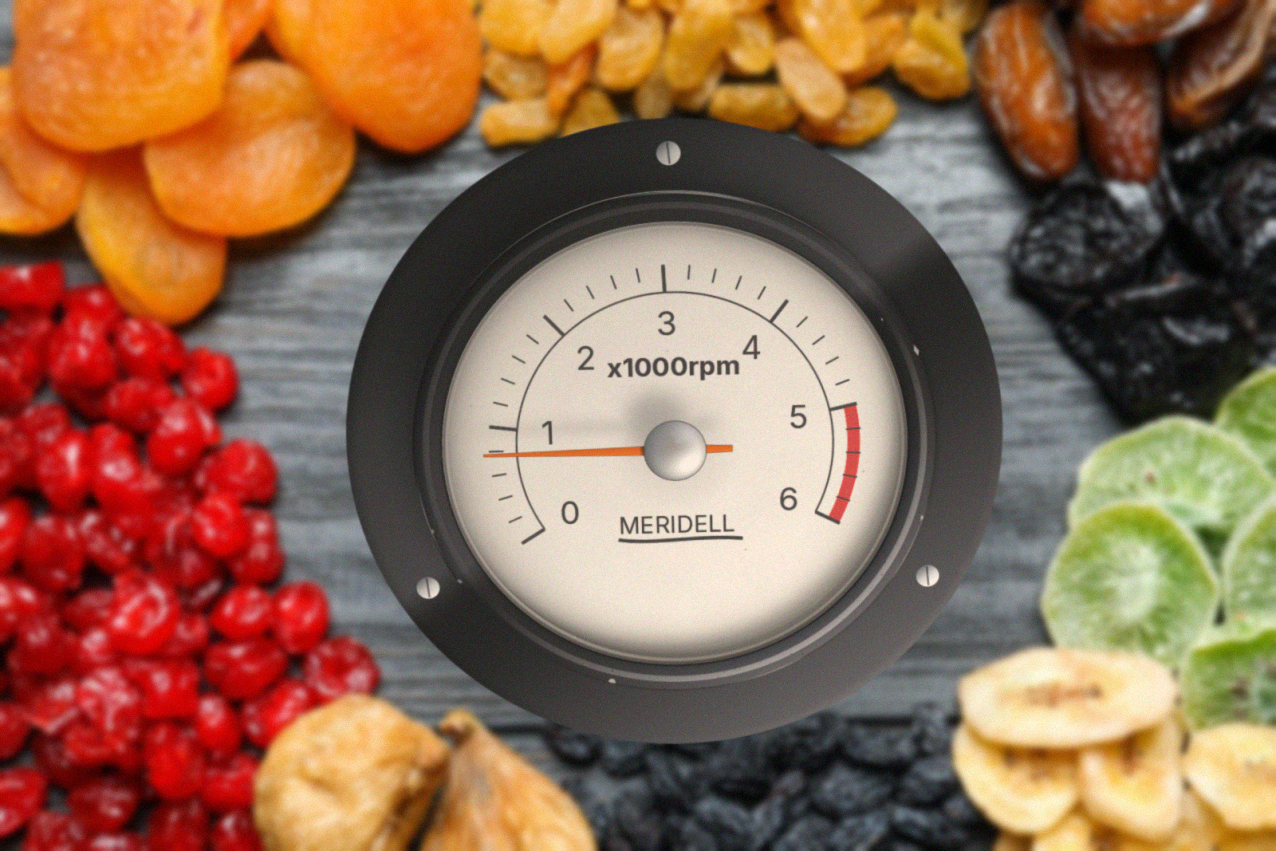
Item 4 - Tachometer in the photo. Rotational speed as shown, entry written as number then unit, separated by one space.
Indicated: 800 rpm
